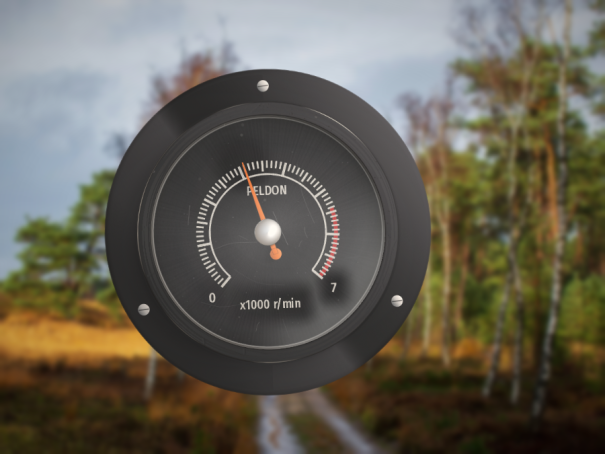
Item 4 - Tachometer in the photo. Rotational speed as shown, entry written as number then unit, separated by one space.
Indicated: 3100 rpm
